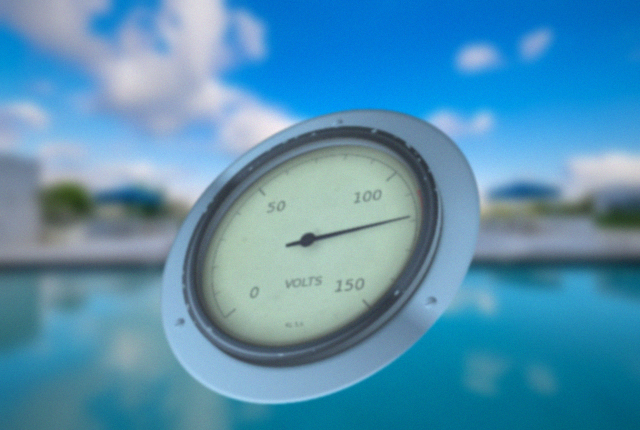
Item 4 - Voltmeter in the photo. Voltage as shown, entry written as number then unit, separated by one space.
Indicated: 120 V
